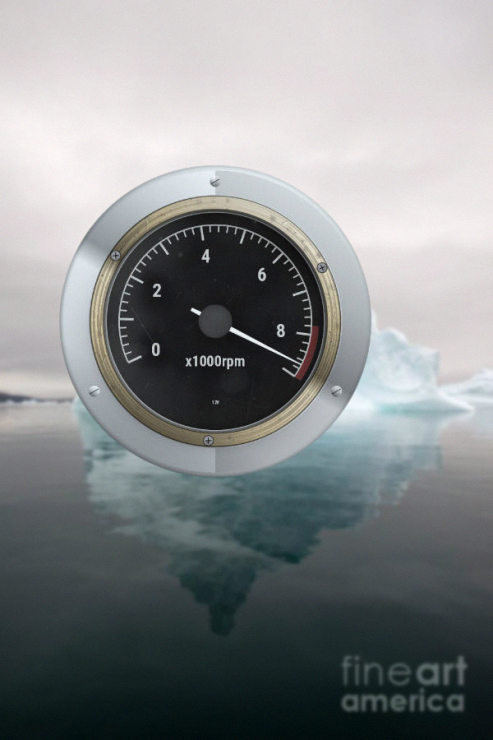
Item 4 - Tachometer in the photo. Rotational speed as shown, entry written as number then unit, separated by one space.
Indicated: 8700 rpm
